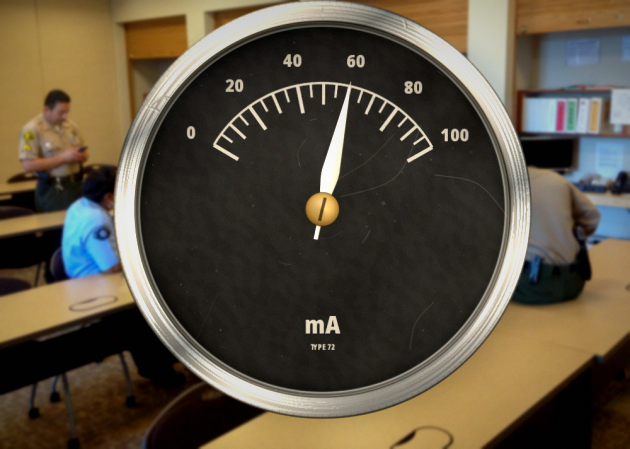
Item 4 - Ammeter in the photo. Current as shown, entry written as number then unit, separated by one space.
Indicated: 60 mA
